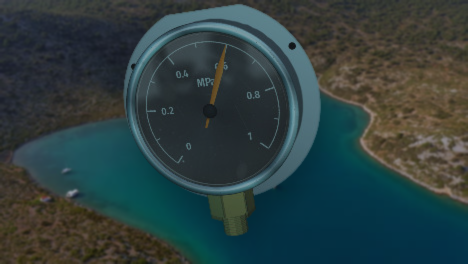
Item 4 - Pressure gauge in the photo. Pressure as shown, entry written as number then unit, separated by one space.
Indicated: 0.6 MPa
